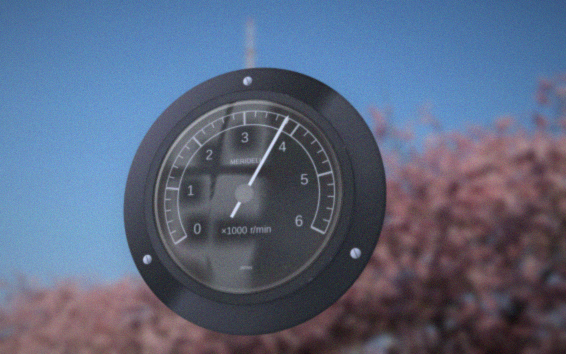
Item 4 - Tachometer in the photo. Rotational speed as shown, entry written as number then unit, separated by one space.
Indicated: 3800 rpm
